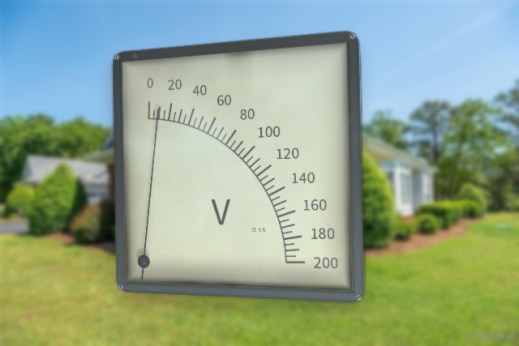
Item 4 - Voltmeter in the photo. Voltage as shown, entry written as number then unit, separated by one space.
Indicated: 10 V
